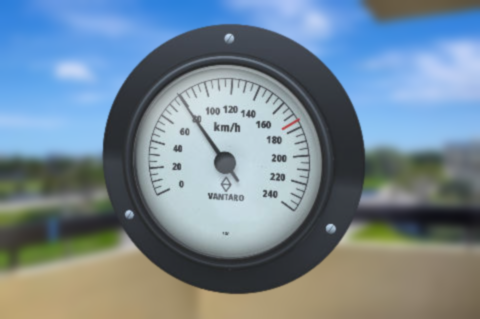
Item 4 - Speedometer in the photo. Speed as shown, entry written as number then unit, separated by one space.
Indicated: 80 km/h
